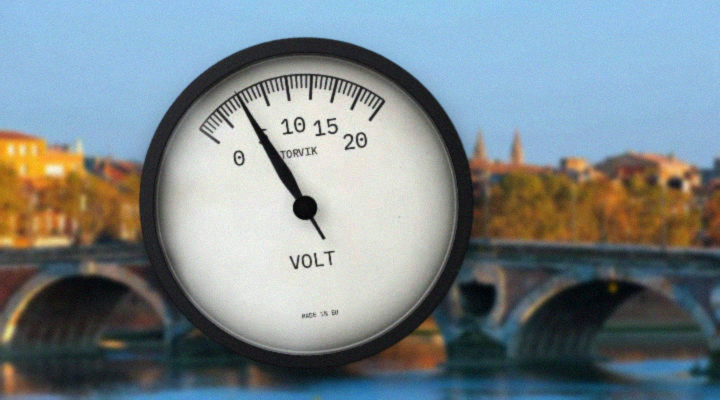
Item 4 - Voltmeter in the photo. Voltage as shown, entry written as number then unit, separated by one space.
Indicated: 5 V
